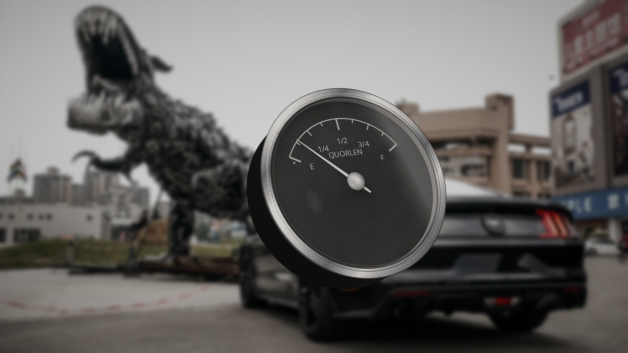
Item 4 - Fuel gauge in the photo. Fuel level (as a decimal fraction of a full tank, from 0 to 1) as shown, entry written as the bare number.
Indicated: 0.125
